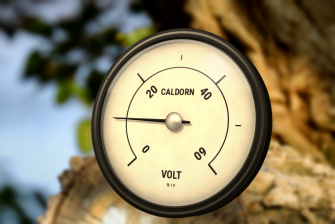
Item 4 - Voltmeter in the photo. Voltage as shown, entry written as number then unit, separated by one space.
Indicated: 10 V
